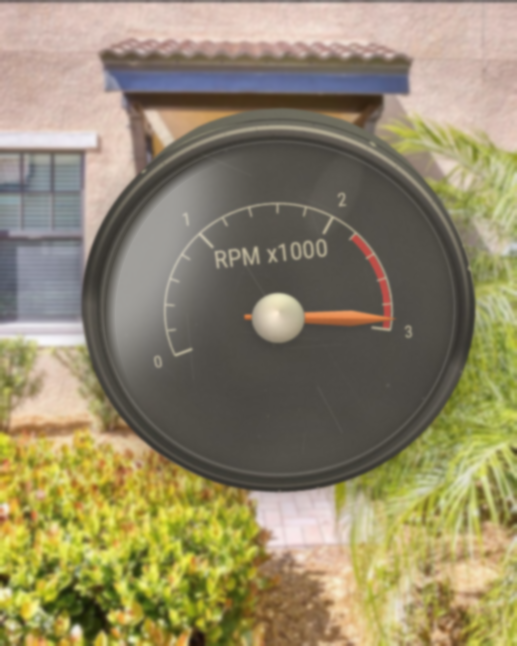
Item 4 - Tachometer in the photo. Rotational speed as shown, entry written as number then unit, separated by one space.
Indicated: 2900 rpm
